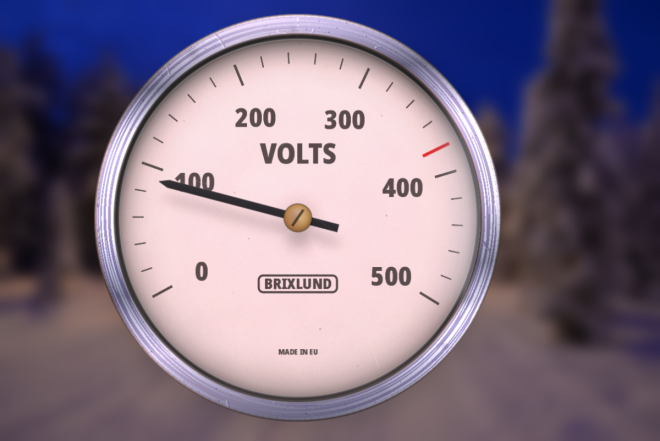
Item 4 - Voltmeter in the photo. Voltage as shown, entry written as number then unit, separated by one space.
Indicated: 90 V
